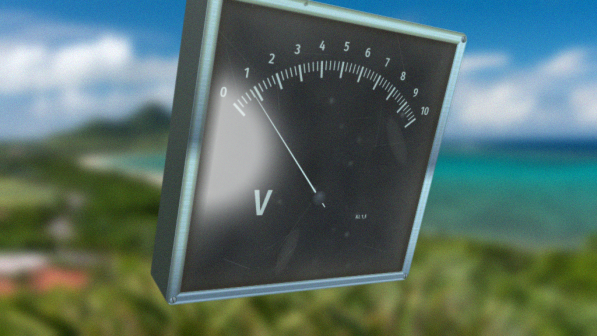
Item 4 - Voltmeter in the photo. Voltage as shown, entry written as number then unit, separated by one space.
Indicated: 0.8 V
